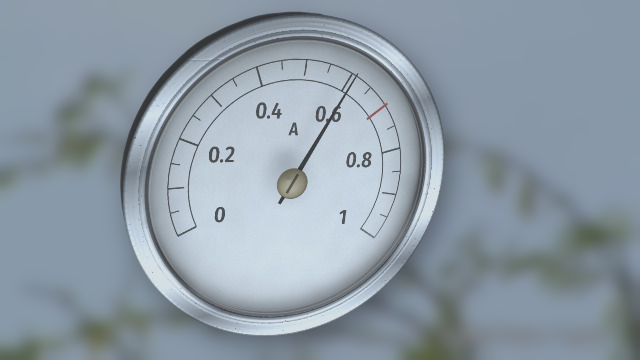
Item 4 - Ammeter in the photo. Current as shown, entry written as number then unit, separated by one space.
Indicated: 0.6 A
